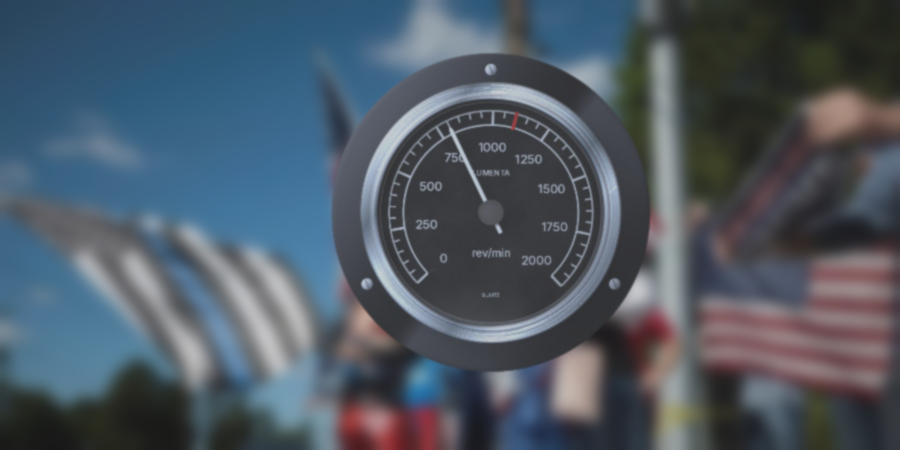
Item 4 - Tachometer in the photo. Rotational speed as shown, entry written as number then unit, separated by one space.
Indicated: 800 rpm
